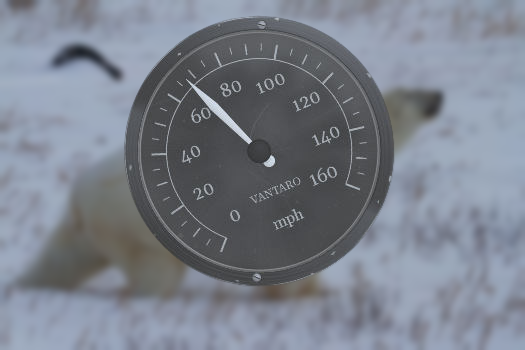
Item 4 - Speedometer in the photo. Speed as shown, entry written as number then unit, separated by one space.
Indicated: 67.5 mph
